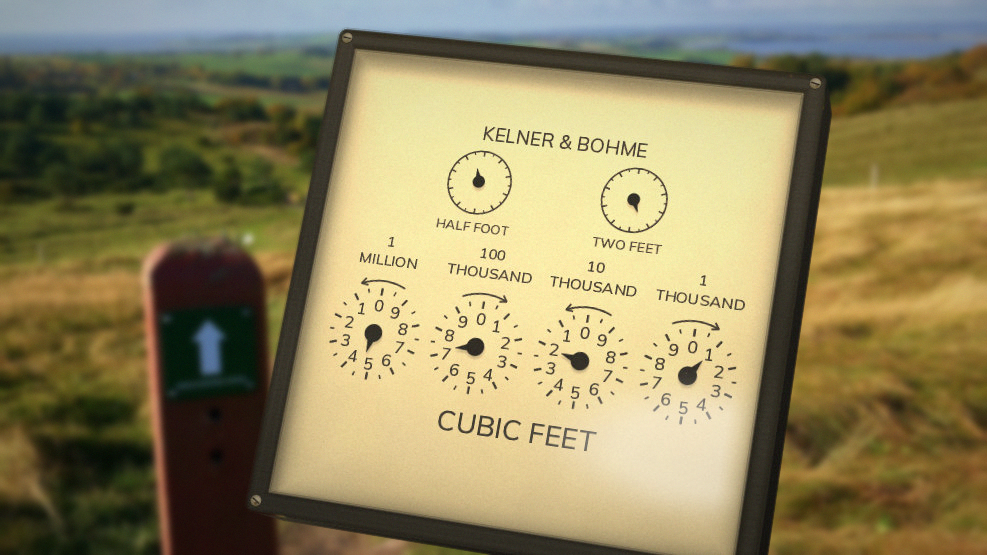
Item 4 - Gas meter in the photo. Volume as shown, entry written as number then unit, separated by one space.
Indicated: 472100 ft³
